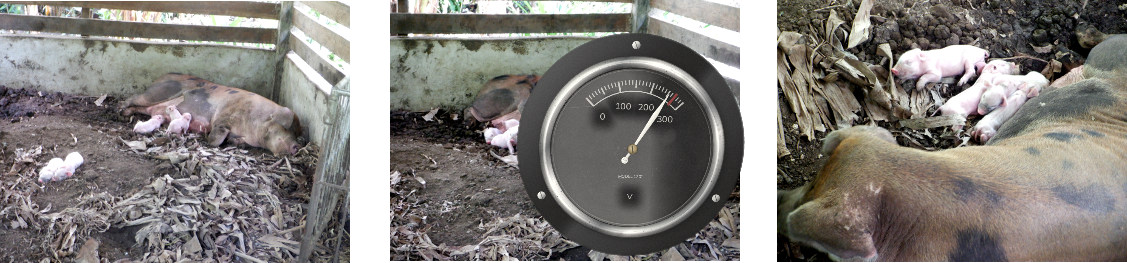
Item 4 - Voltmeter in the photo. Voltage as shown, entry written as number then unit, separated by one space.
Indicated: 250 V
